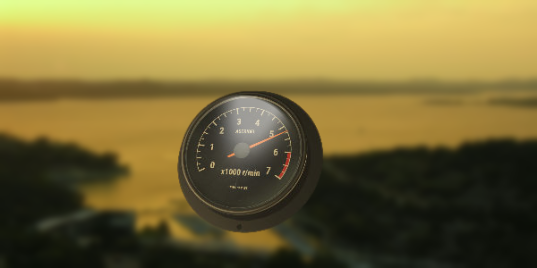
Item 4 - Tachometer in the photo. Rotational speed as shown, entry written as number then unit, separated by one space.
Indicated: 5250 rpm
